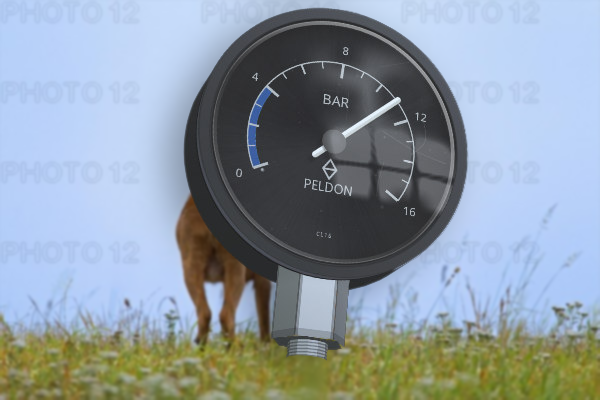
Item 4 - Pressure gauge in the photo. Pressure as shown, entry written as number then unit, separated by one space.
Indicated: 11 bar
